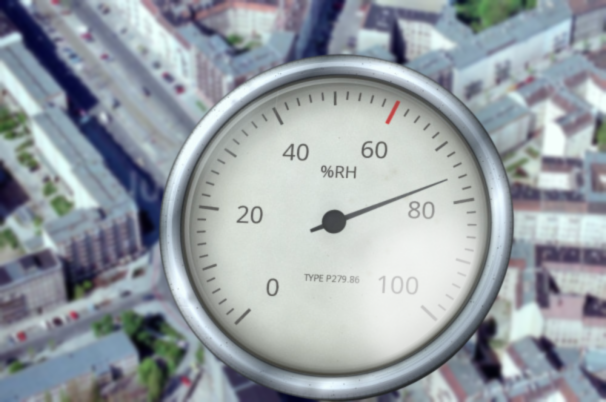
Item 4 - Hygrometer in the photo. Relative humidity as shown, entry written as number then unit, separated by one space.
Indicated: 76 %
